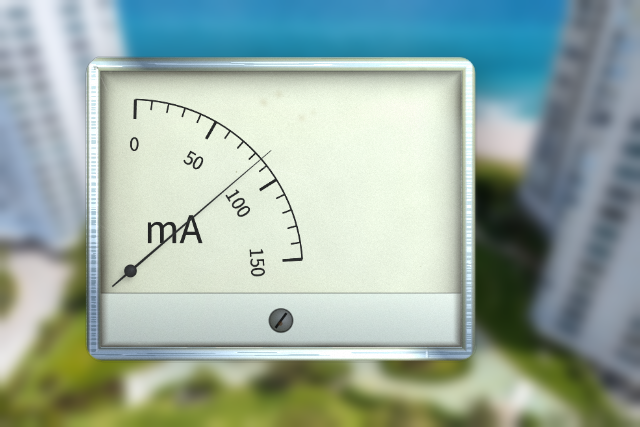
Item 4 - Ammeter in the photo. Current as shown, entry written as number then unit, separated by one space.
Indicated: 85 mA
